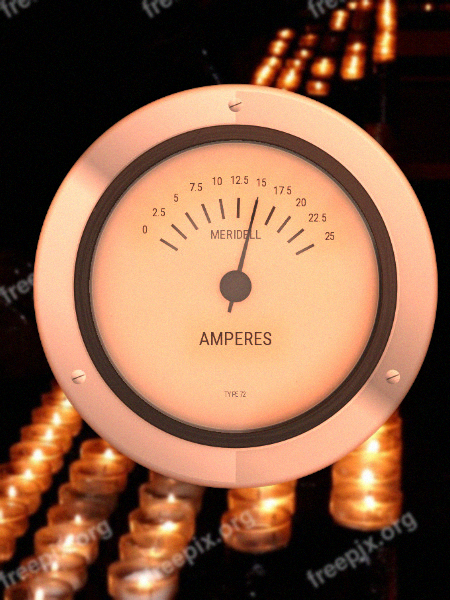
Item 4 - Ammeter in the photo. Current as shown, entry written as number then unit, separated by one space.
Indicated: 15 A
